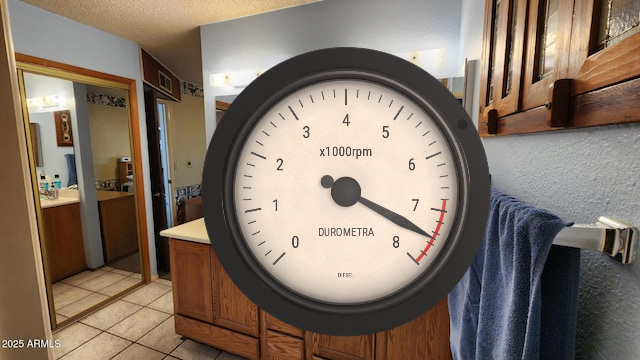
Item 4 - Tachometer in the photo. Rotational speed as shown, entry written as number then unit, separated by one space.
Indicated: 7500 rpm
